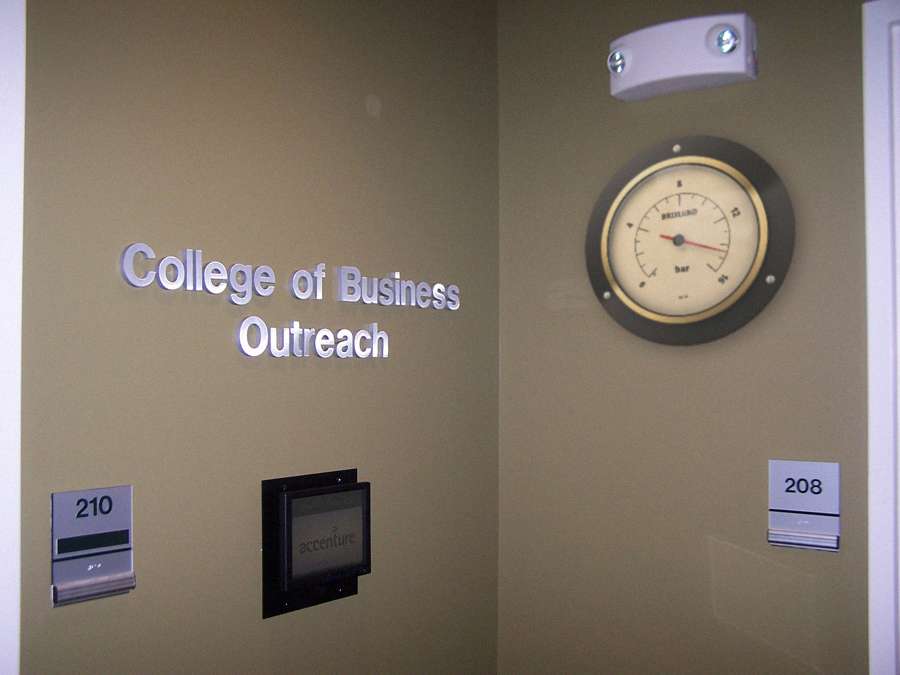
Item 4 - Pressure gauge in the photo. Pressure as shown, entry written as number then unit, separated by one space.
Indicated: 14.5 bar
